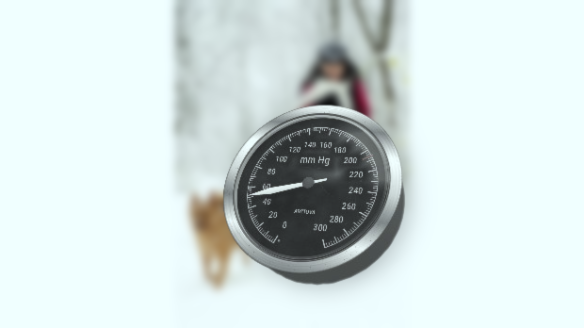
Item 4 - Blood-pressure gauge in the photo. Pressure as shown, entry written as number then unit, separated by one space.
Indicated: 50 mmHg
